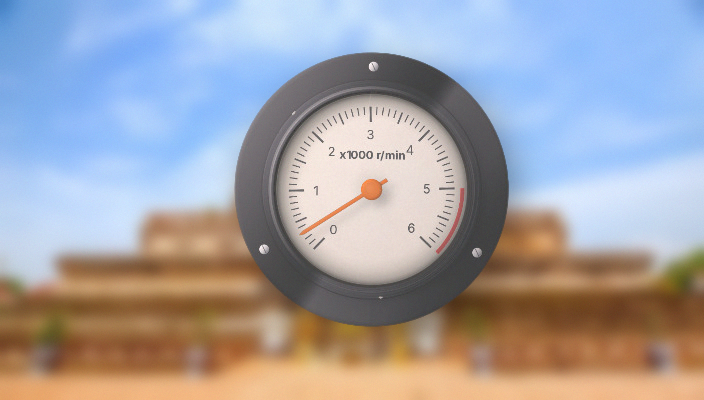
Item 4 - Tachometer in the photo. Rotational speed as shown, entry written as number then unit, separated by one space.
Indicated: 300 rpm
